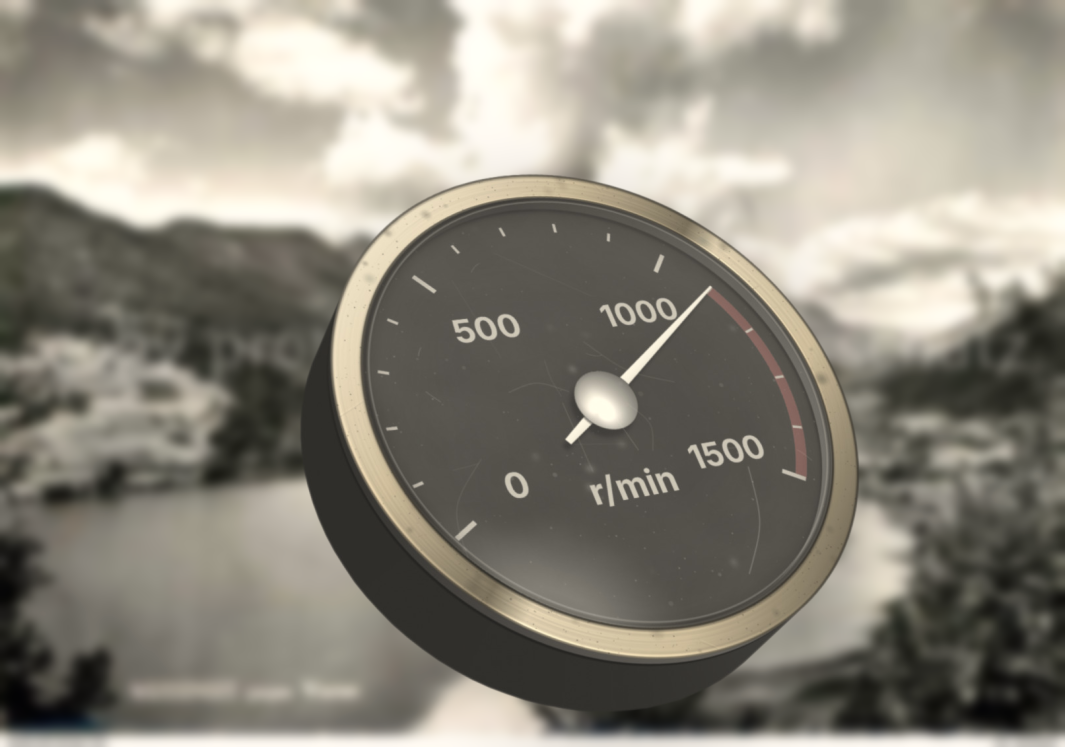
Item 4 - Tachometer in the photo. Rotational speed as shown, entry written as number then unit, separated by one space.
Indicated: 1100 rpm
